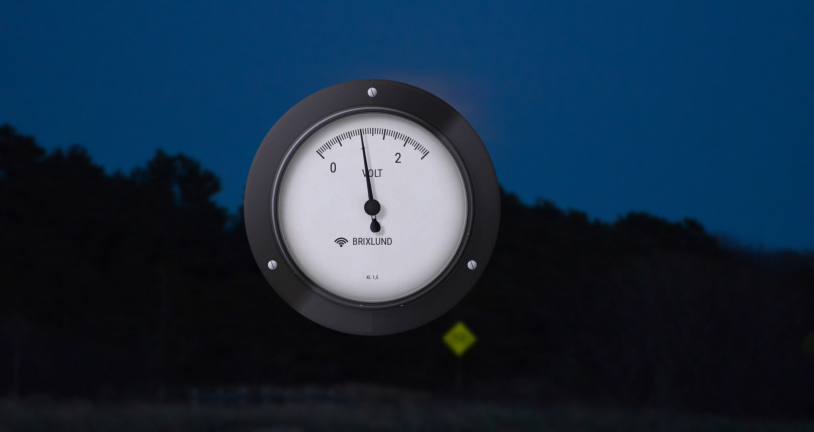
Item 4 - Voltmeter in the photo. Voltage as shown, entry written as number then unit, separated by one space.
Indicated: 1 V
